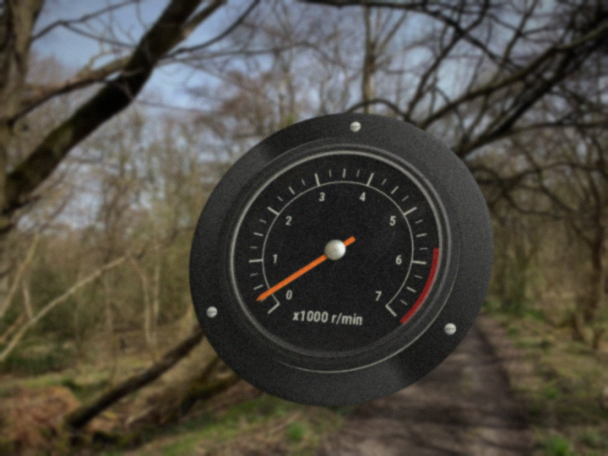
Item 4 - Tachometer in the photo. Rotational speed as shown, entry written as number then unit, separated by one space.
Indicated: 250 rpm
